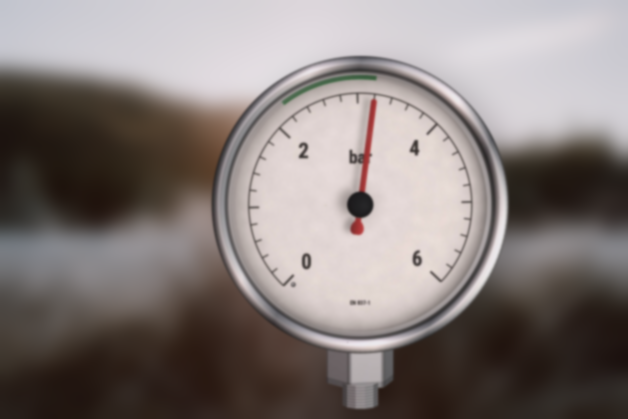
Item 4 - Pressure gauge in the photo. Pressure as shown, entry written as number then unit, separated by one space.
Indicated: 3.2 bar
